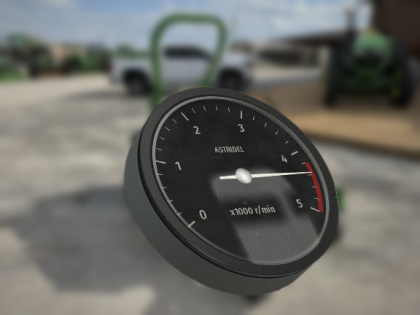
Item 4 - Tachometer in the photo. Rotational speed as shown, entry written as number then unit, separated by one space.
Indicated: 4400 rpm
